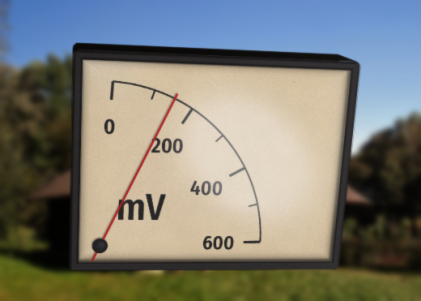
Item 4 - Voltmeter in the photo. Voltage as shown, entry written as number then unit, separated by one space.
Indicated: 150 mV
